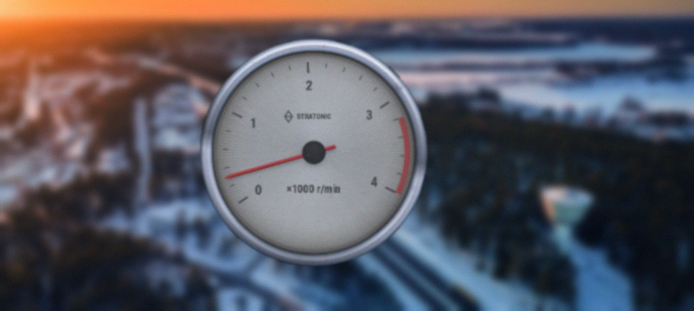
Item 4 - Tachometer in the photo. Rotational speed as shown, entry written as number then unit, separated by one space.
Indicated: 300 rpm
